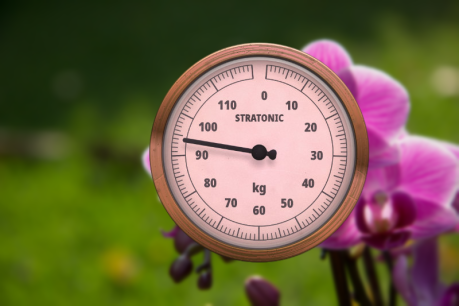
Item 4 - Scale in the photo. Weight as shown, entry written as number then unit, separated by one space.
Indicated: 94 kg
